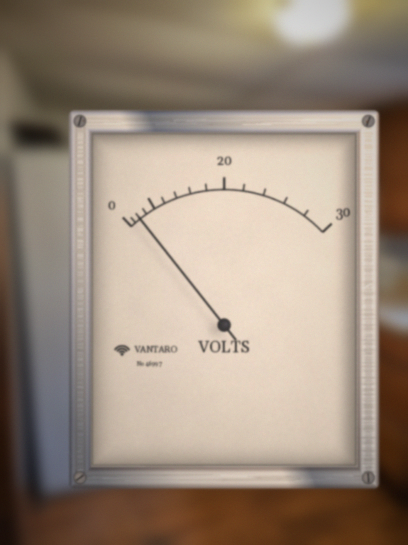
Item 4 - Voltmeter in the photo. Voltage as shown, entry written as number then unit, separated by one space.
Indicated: 6 V
